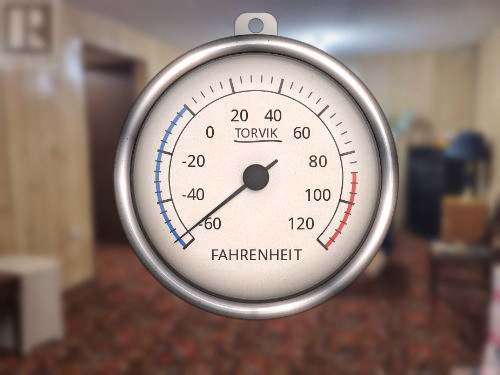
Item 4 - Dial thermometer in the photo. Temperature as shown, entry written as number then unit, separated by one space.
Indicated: -56 °F
